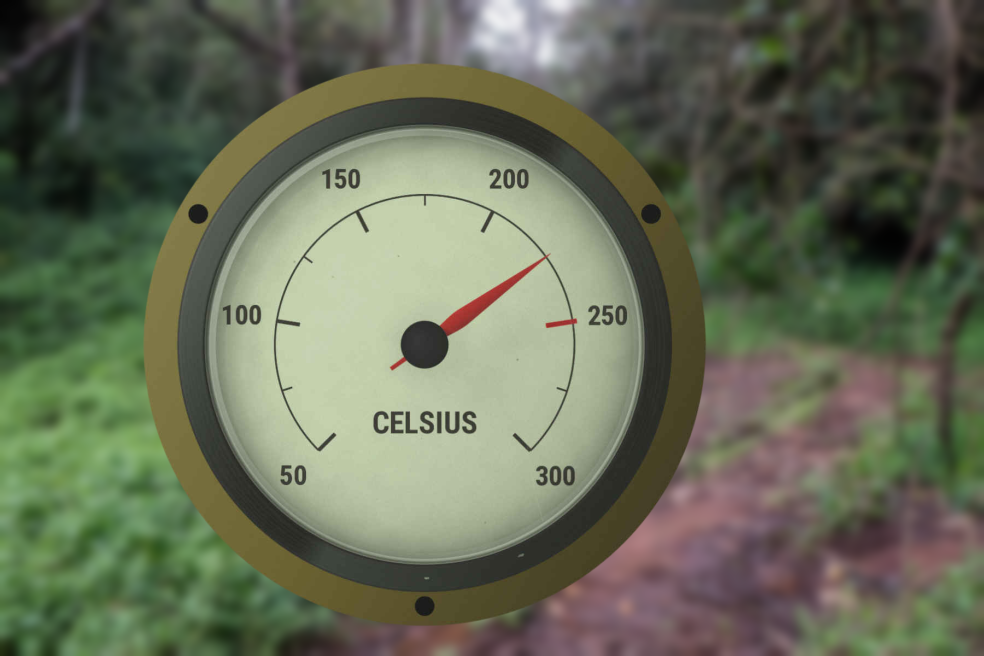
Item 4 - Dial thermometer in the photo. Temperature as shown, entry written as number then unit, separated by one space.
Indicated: 225 °C
